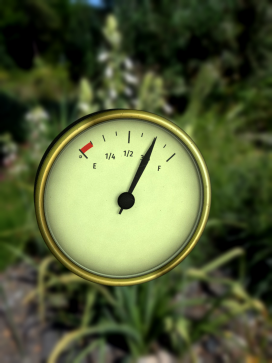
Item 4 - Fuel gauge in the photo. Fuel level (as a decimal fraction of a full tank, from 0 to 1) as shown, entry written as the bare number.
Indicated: 0.75
